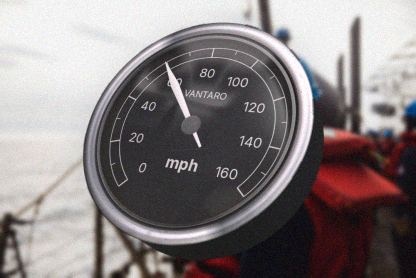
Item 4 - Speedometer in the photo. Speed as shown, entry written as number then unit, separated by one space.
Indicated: 60 mph
